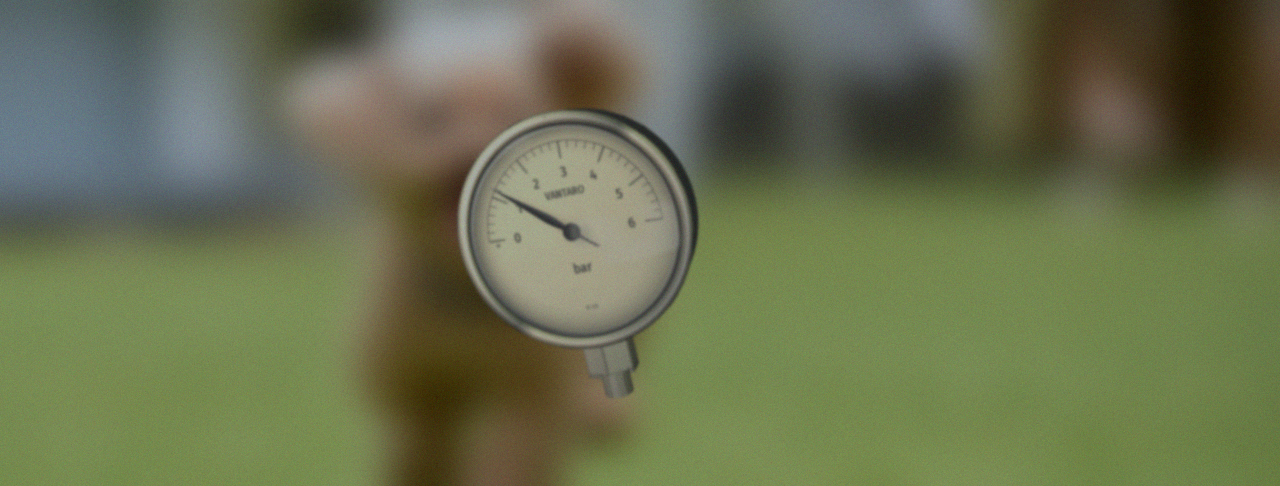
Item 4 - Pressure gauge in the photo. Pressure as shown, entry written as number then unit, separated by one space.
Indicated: 1.2 bar
